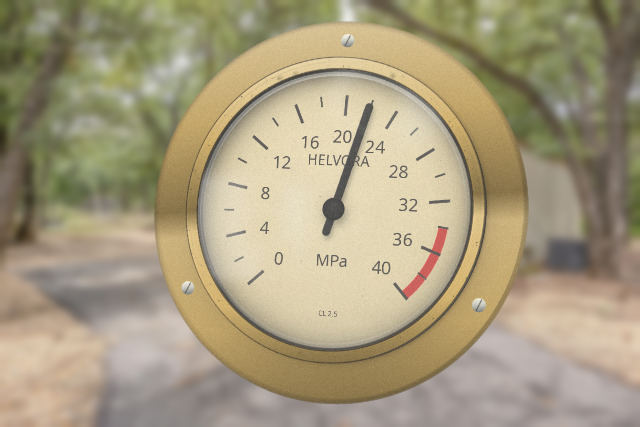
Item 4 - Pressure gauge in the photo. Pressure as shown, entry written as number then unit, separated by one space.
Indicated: 22 MPa
